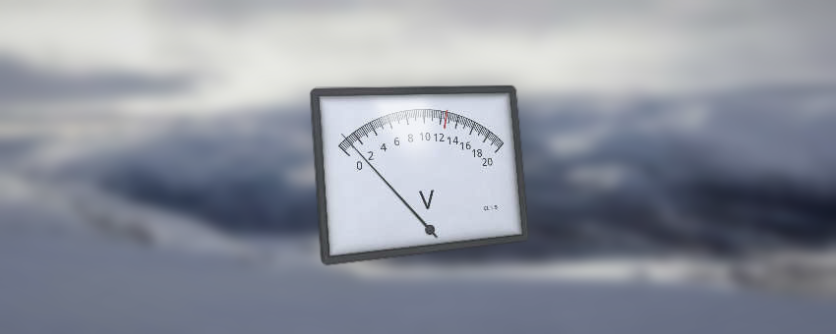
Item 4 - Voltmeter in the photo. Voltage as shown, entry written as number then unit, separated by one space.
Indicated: 1 V
